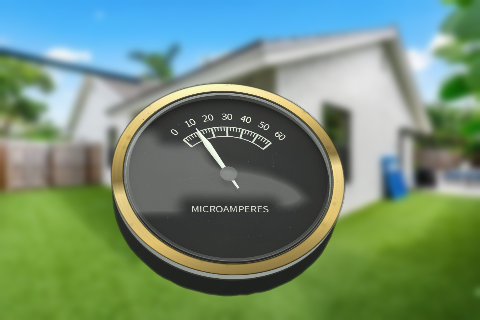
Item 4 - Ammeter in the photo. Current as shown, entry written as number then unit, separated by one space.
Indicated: 10 µA
